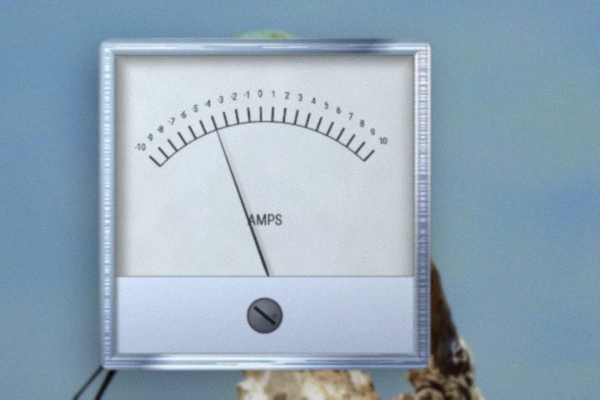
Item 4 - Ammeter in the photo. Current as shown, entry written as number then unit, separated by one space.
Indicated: -4 A
